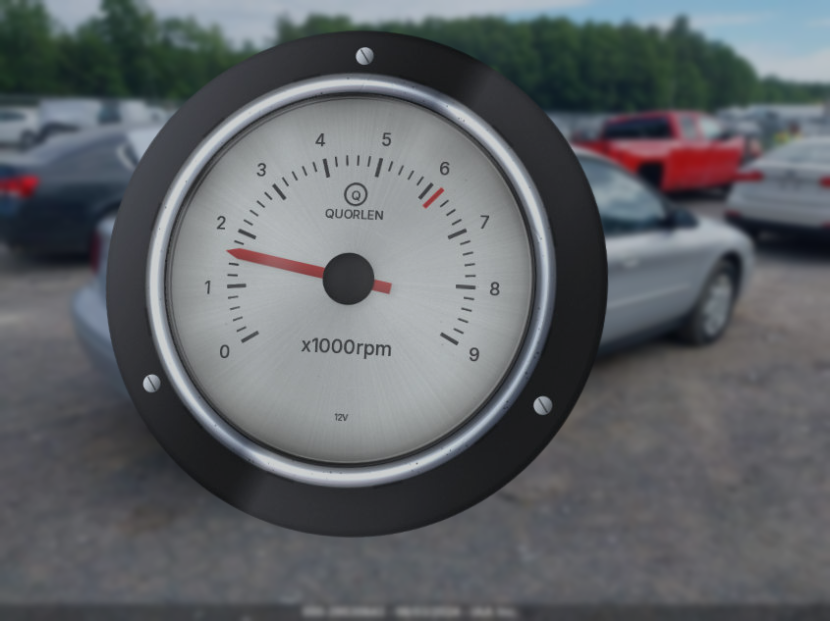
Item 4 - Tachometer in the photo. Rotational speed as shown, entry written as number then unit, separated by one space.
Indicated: 1600 rpm
